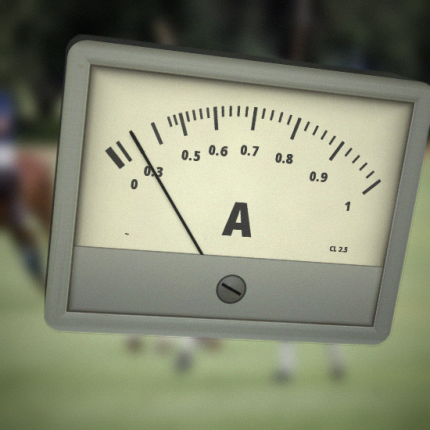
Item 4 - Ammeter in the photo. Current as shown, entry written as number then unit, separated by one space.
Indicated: 0.3 A
